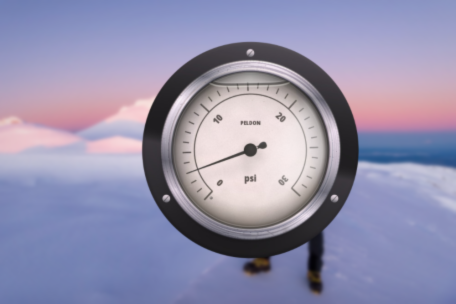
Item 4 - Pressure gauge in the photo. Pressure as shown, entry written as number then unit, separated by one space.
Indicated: 3 psi
